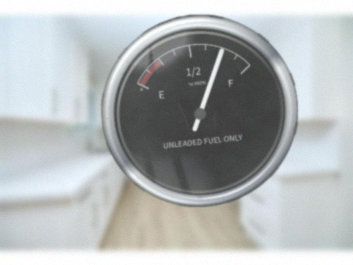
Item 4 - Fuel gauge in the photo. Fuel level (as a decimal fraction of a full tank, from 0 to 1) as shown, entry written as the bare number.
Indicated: 0.75
